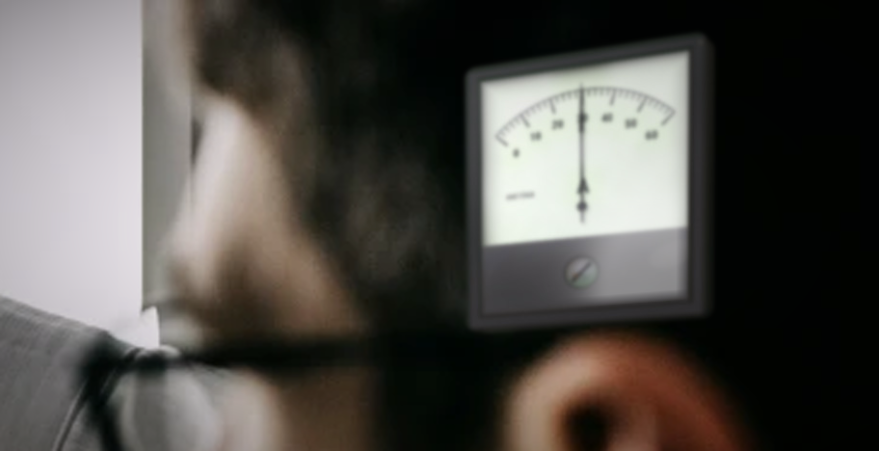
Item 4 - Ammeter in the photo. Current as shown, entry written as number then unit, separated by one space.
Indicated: 30 A
